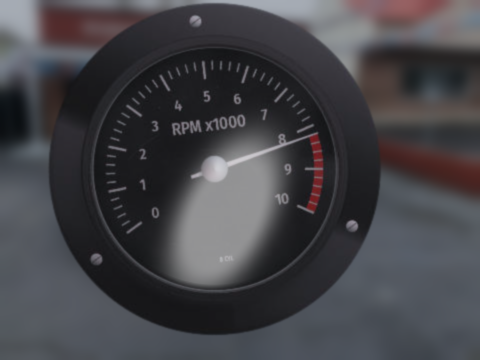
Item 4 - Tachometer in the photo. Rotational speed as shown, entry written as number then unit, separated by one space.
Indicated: 8200 rpm
